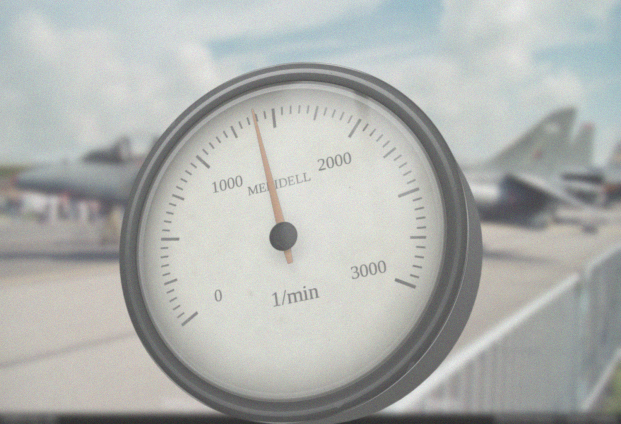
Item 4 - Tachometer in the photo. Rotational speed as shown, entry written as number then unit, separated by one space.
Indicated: 1400 rpm
